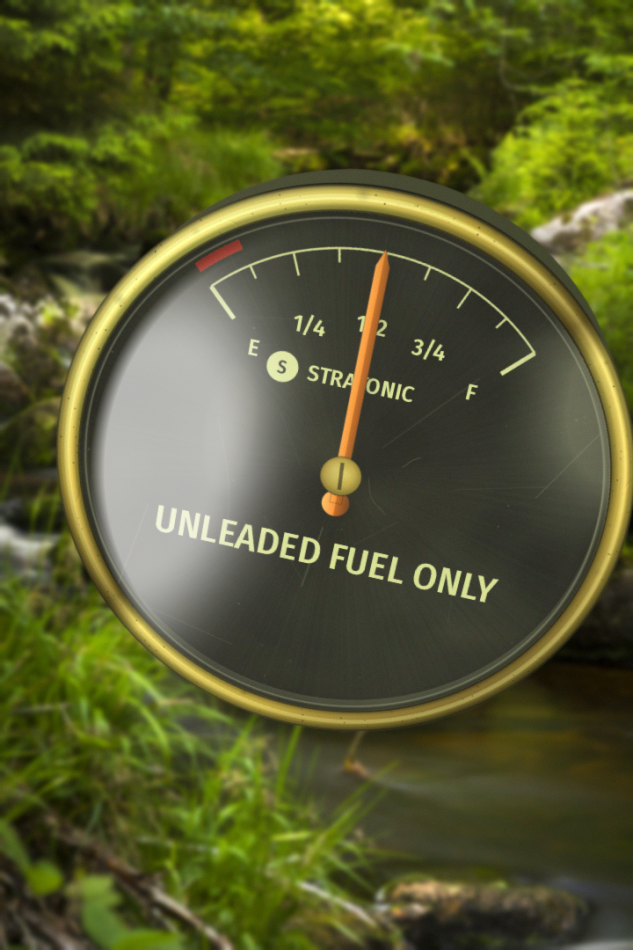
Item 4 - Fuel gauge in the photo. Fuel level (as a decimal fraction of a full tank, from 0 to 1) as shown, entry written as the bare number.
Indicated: 0.5
